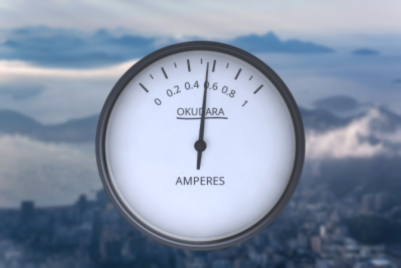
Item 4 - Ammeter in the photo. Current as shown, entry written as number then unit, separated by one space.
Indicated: 0.55 A
